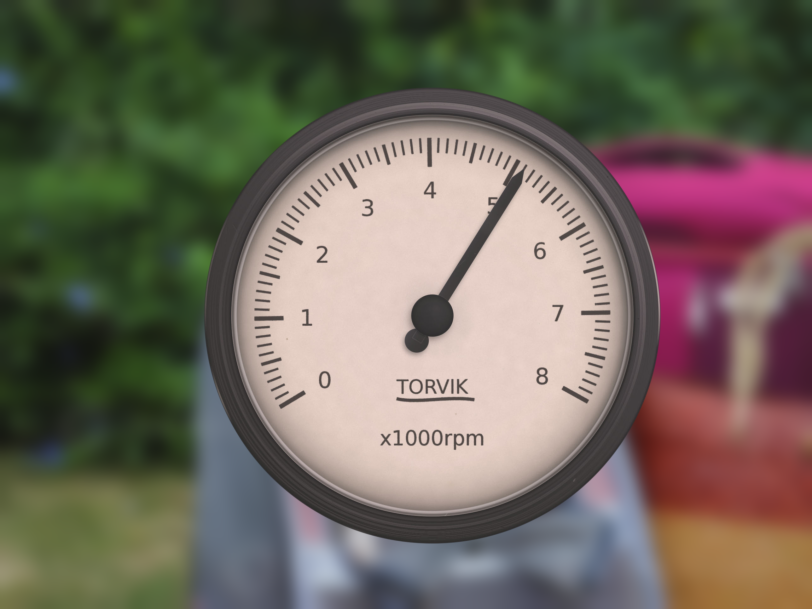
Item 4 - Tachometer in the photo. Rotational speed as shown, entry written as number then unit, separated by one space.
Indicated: 5100 rpm
